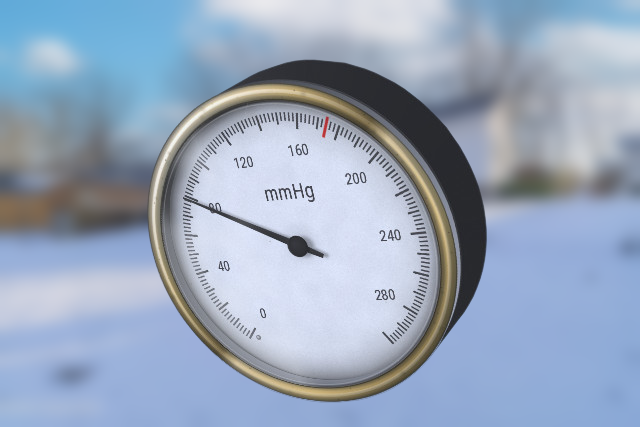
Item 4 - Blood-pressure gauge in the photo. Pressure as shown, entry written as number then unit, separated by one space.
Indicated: 80 mmHg
